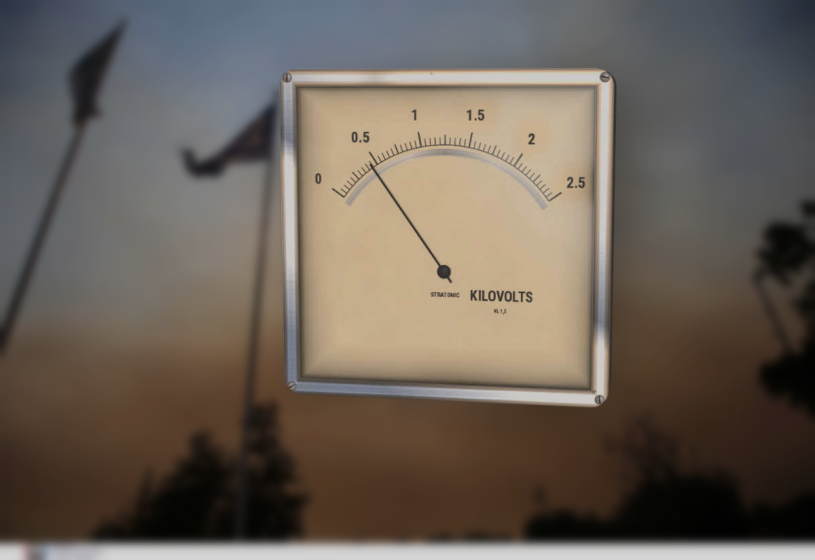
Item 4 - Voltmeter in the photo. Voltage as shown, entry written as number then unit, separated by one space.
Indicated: 0.45 kV
